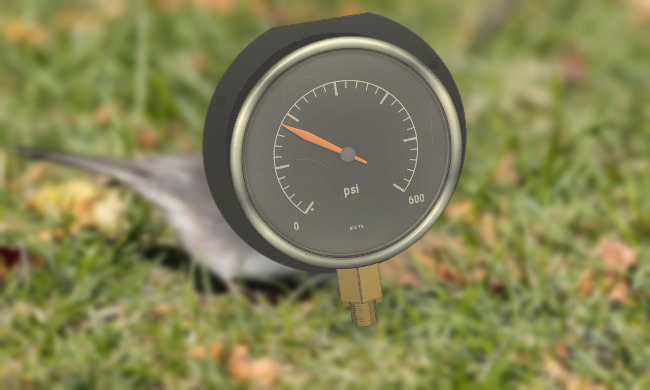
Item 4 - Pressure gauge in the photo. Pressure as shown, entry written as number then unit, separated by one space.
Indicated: 180 psi
